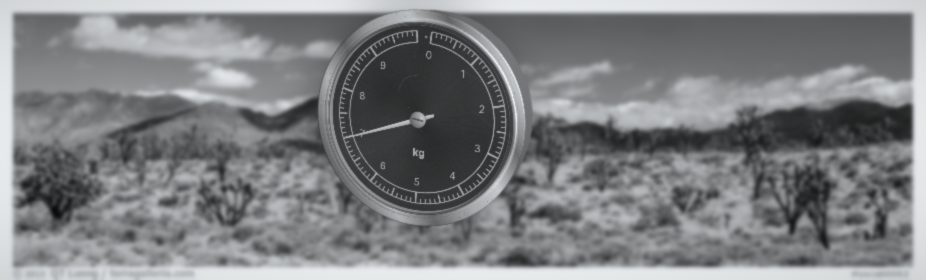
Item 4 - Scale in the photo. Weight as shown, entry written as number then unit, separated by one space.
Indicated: 7 kg
